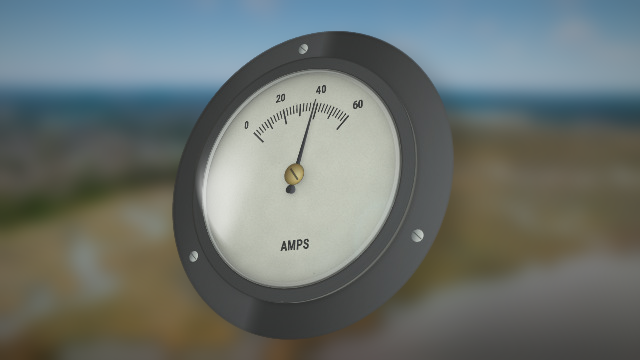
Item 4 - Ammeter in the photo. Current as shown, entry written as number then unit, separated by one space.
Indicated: 40 A
